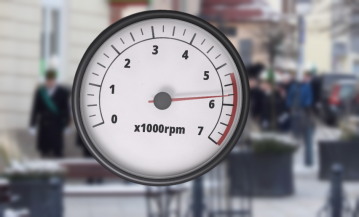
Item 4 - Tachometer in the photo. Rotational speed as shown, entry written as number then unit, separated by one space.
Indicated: 5750 rpm
